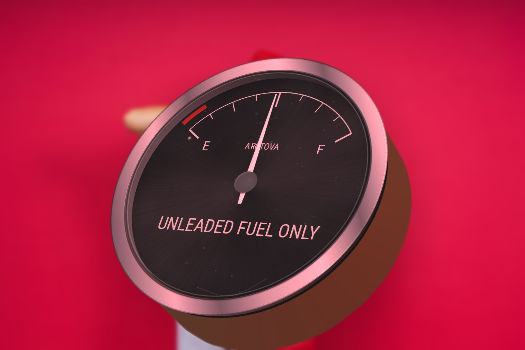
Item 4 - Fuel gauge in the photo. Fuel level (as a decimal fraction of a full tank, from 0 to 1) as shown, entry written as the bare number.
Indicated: 0.5
